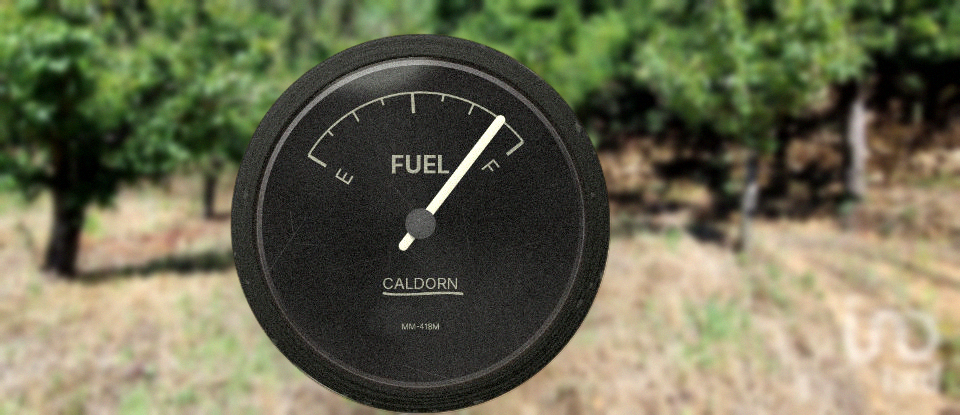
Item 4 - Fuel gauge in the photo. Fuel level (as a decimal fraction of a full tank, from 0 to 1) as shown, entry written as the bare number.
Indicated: 0.875
